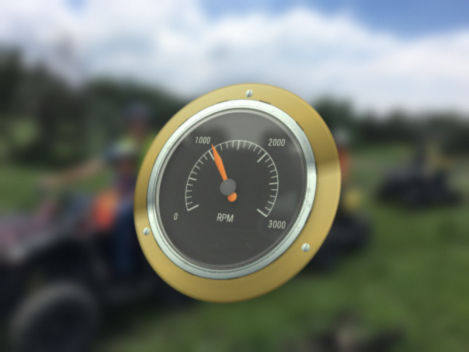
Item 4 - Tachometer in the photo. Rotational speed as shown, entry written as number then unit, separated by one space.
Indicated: 1100 rpm
